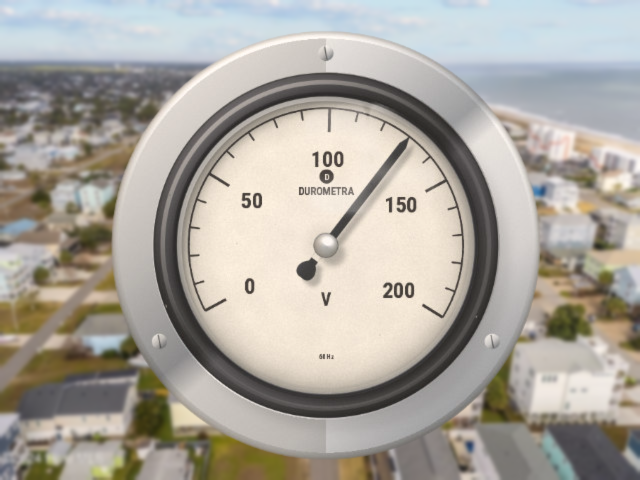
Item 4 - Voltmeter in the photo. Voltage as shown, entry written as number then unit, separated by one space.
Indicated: 130 V
